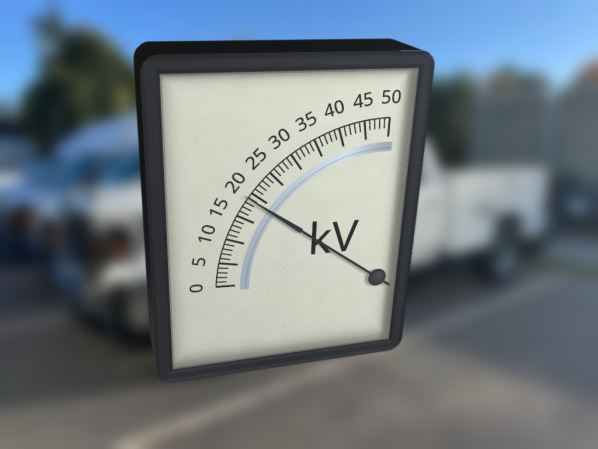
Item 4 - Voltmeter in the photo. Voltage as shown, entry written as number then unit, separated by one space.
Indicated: 19 kV
